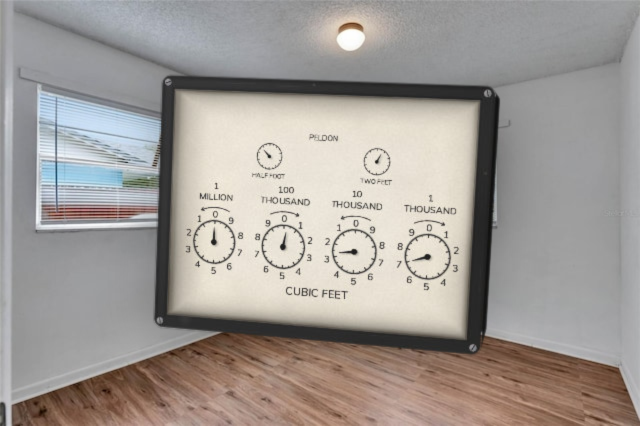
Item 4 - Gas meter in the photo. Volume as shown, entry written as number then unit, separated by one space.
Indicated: 2700 ft³
